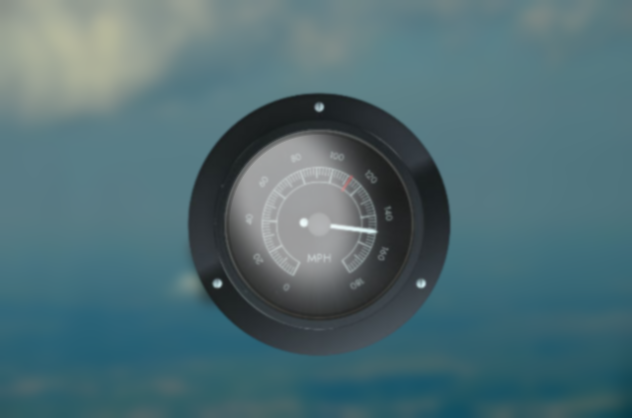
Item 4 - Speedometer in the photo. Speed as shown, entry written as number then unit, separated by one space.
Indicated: 150 mph
